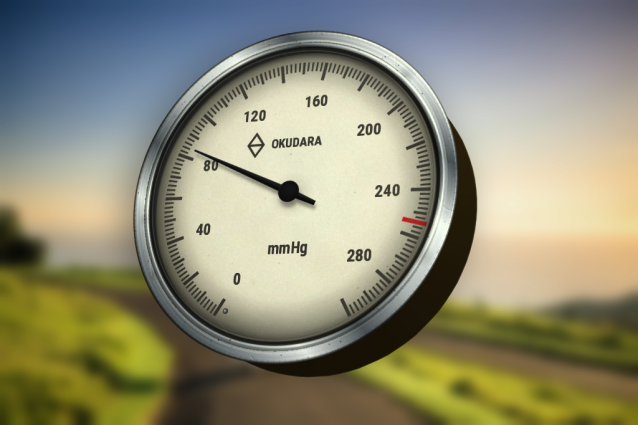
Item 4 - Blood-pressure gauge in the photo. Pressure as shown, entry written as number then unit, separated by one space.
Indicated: 84 mmHg
